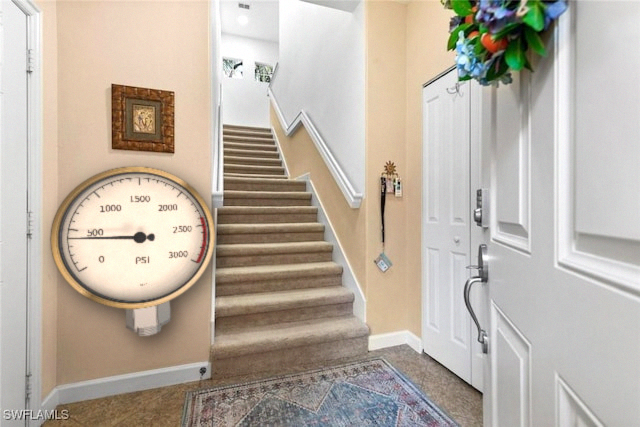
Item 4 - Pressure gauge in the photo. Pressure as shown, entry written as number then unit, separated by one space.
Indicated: 400 psi
